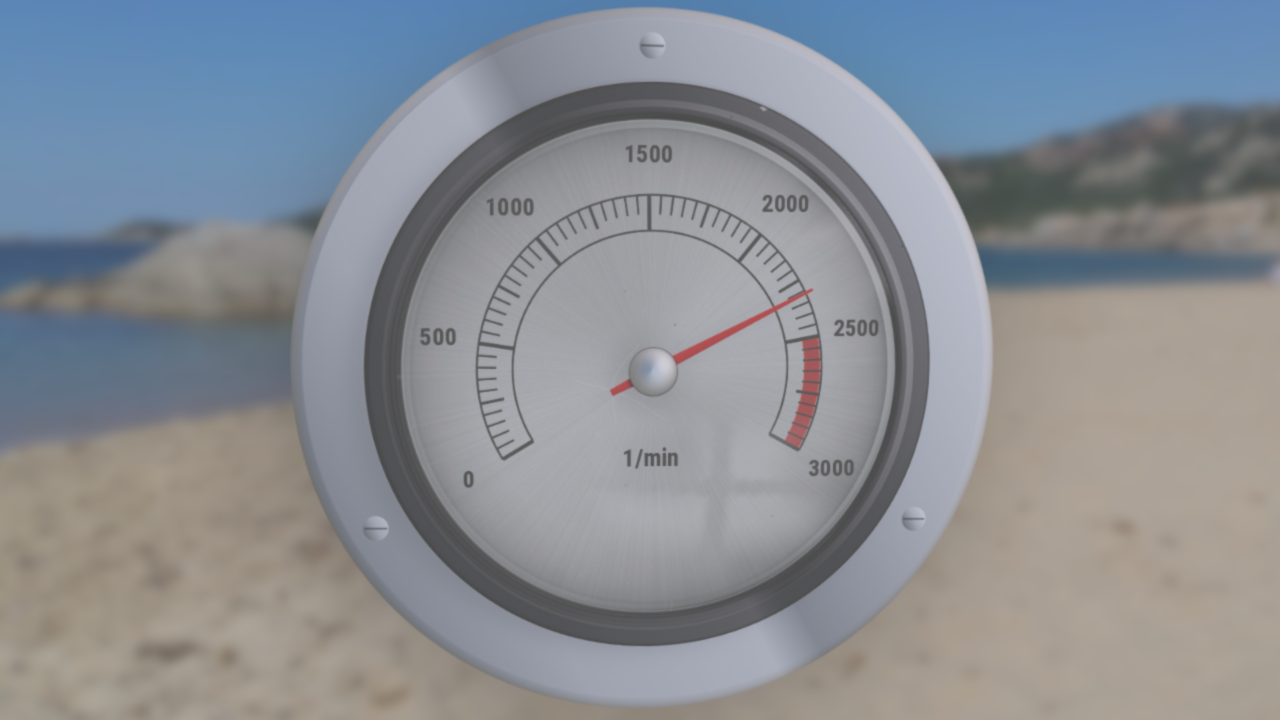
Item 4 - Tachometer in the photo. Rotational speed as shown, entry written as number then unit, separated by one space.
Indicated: 2300 rpm
